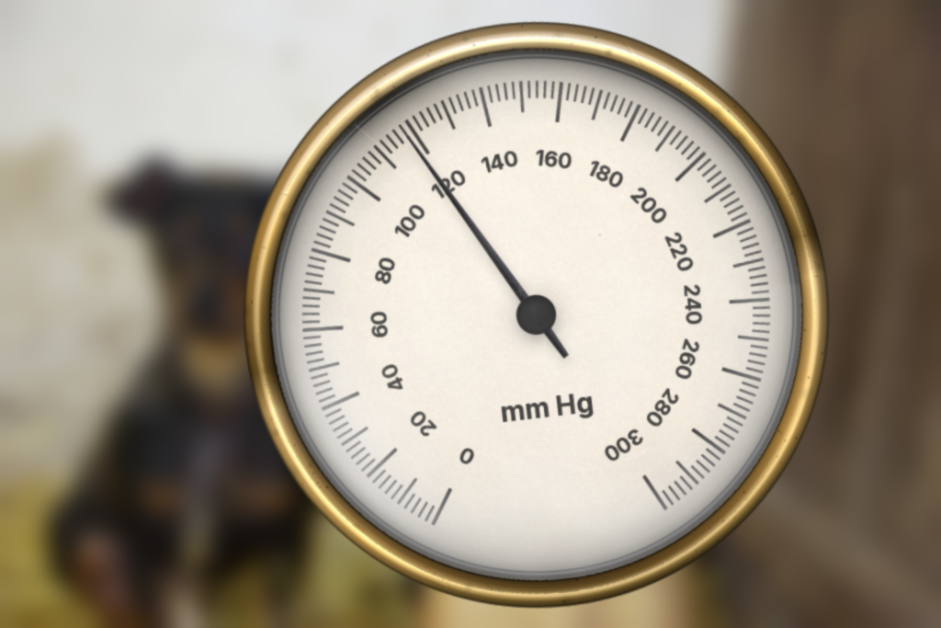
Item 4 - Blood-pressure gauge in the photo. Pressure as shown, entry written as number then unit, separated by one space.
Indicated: 118 mmHg
